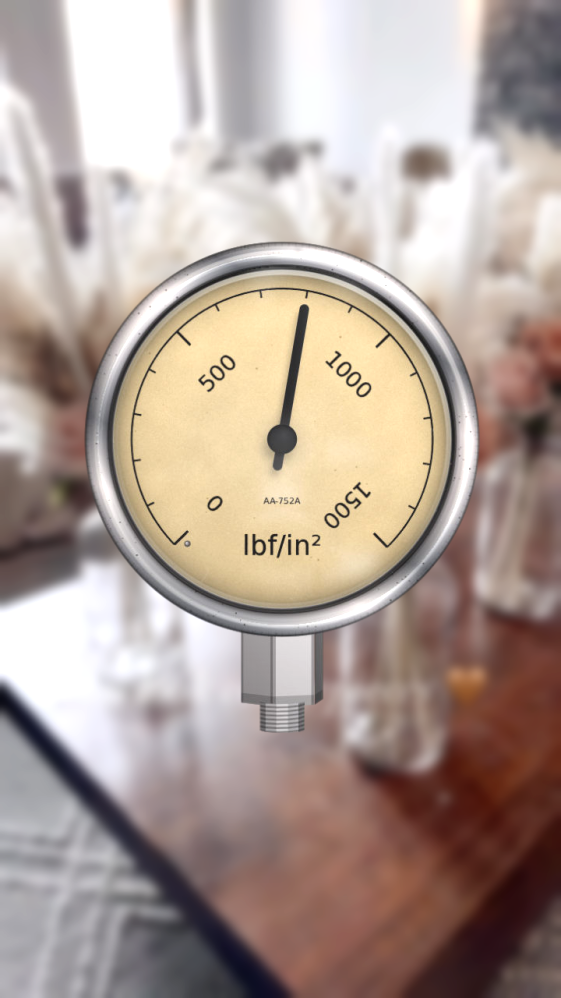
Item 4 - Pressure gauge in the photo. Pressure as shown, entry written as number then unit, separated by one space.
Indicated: 800 psi
